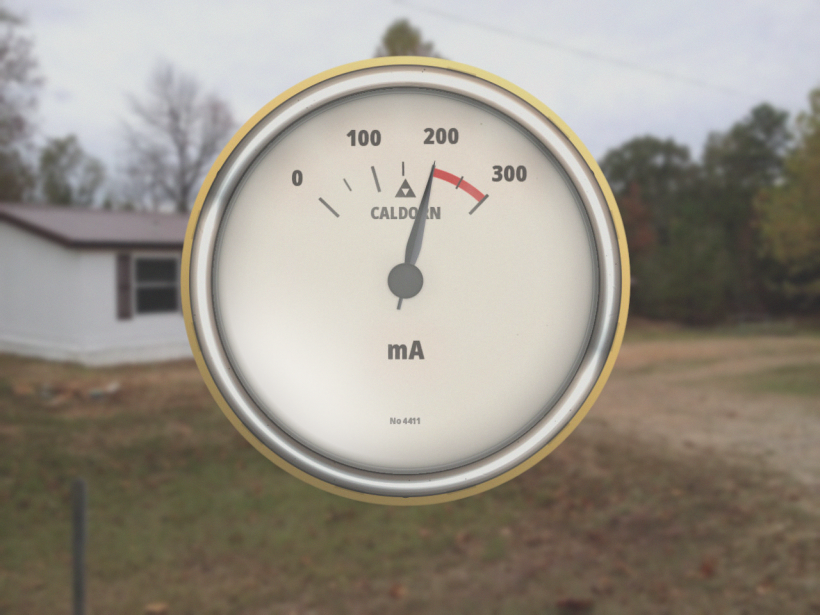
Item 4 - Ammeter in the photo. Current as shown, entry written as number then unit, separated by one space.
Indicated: 200 mA
